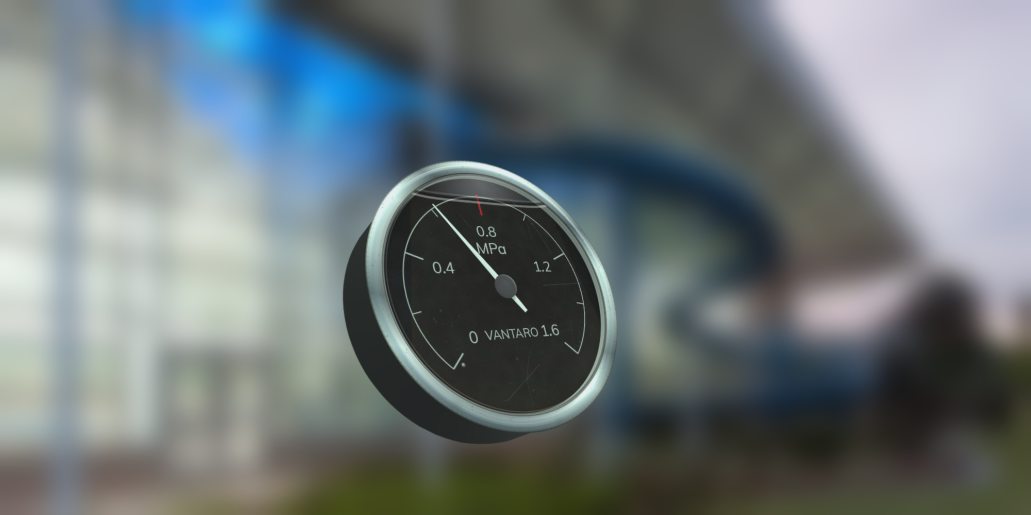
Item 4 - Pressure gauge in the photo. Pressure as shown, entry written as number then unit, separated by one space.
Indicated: 0.6 MPa
